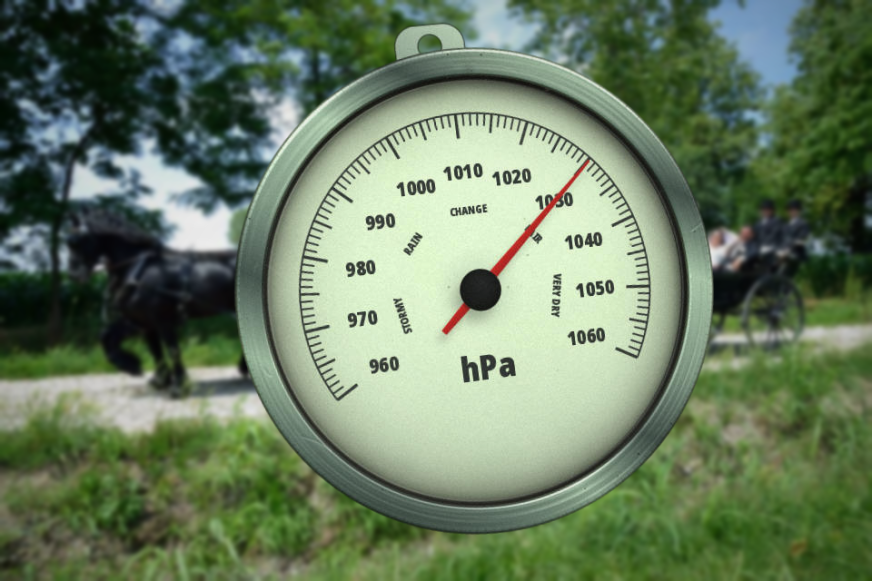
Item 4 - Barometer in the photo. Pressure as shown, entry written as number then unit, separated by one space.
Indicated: 1030 hPa
